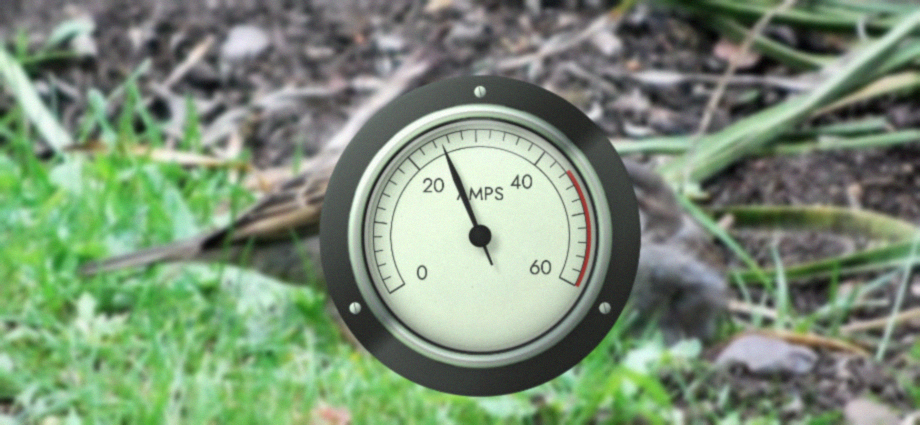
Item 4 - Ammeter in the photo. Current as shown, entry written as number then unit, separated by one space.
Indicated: 25 A
